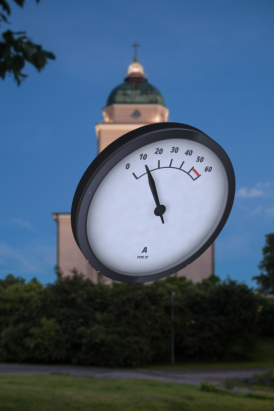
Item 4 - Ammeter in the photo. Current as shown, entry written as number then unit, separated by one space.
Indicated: 10 A
